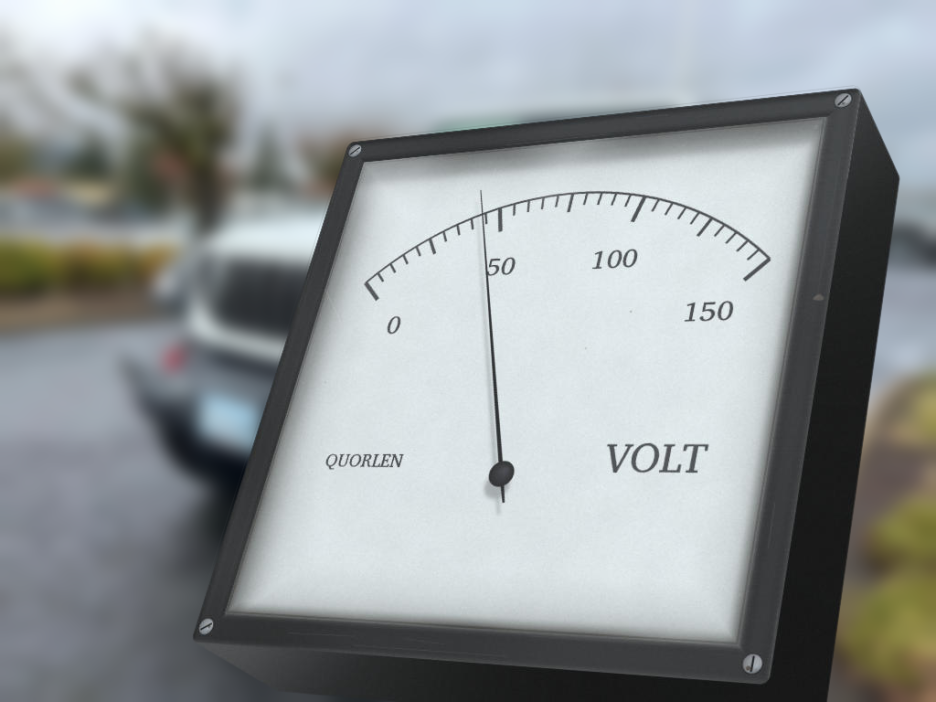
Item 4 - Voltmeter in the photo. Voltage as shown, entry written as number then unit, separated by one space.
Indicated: 45 V
